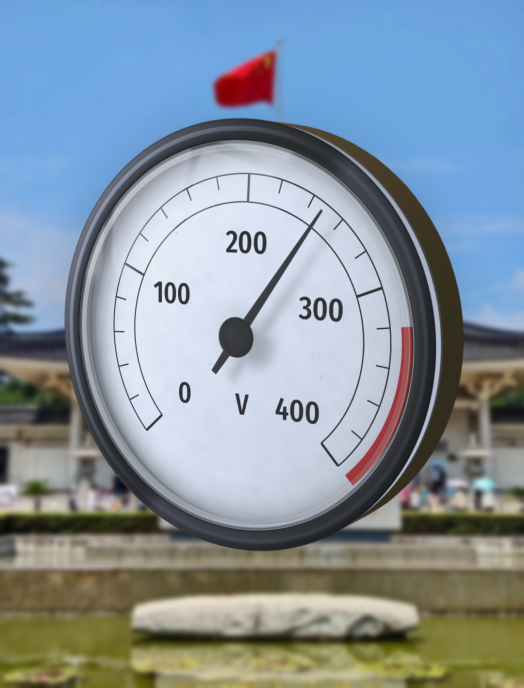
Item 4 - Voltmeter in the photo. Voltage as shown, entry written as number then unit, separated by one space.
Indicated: 250 V
